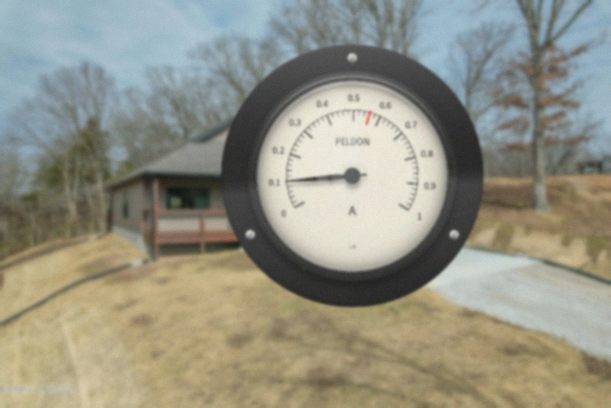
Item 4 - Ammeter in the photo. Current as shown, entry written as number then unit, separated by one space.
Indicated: 0.1 A
